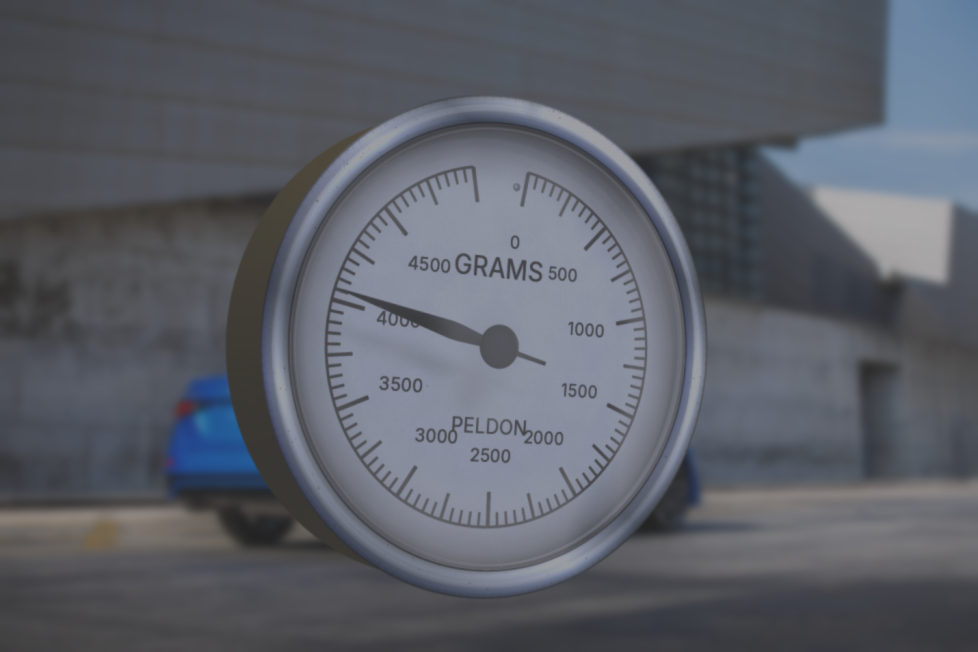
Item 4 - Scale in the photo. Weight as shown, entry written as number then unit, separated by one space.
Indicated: 4050 g
